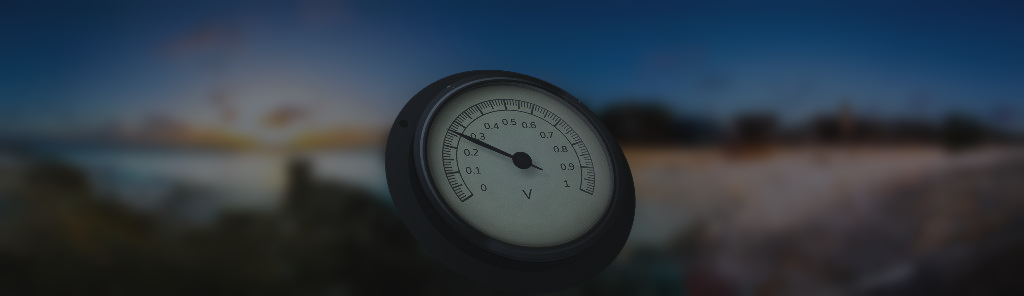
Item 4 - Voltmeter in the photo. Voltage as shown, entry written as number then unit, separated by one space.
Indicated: 0.25 V
